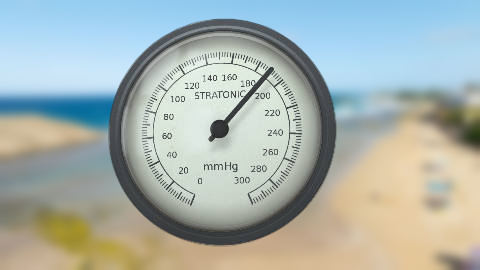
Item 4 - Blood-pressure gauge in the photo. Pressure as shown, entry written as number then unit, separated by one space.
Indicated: 190 mmHg
